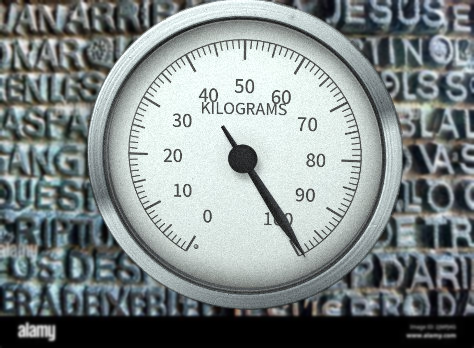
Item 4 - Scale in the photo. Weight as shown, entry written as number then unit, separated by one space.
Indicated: 99 kg
